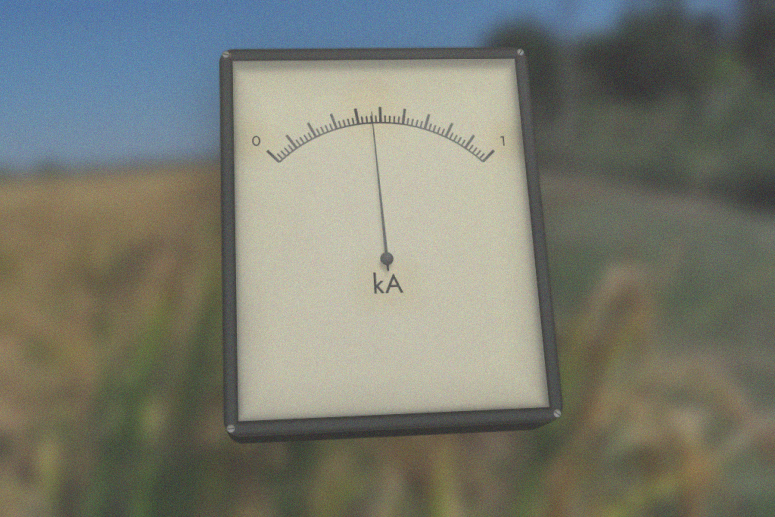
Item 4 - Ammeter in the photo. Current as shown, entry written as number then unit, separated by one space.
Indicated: 0.46 kA
